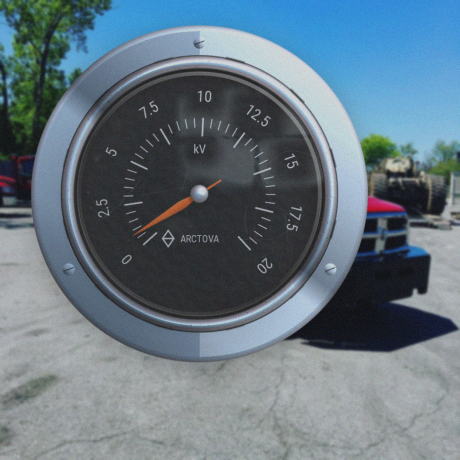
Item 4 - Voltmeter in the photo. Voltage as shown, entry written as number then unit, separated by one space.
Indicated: 0.75 kV
